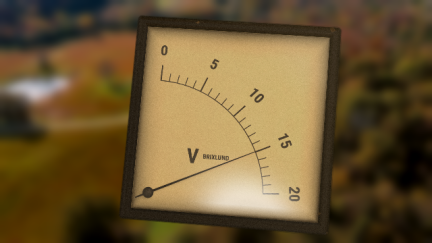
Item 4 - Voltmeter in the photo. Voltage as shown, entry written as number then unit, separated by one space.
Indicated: 15 V
